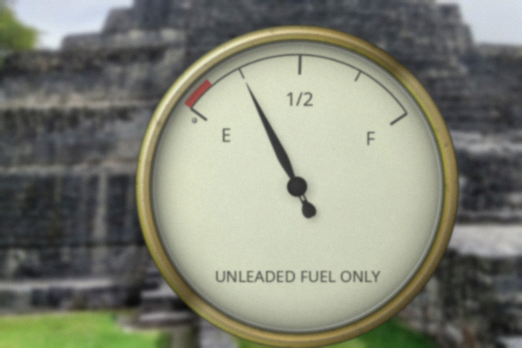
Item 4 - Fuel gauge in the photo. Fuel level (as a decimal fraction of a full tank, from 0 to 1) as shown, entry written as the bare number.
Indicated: 0.25
